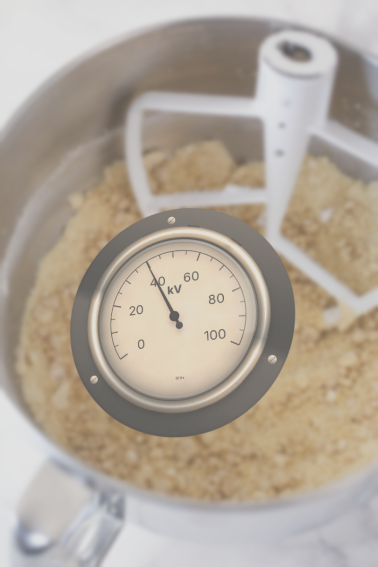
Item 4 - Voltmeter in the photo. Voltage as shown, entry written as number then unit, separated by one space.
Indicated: 40 kV
